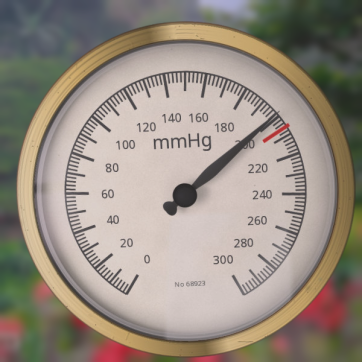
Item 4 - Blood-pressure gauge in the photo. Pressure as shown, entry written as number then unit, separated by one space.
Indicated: 198 mmHg
